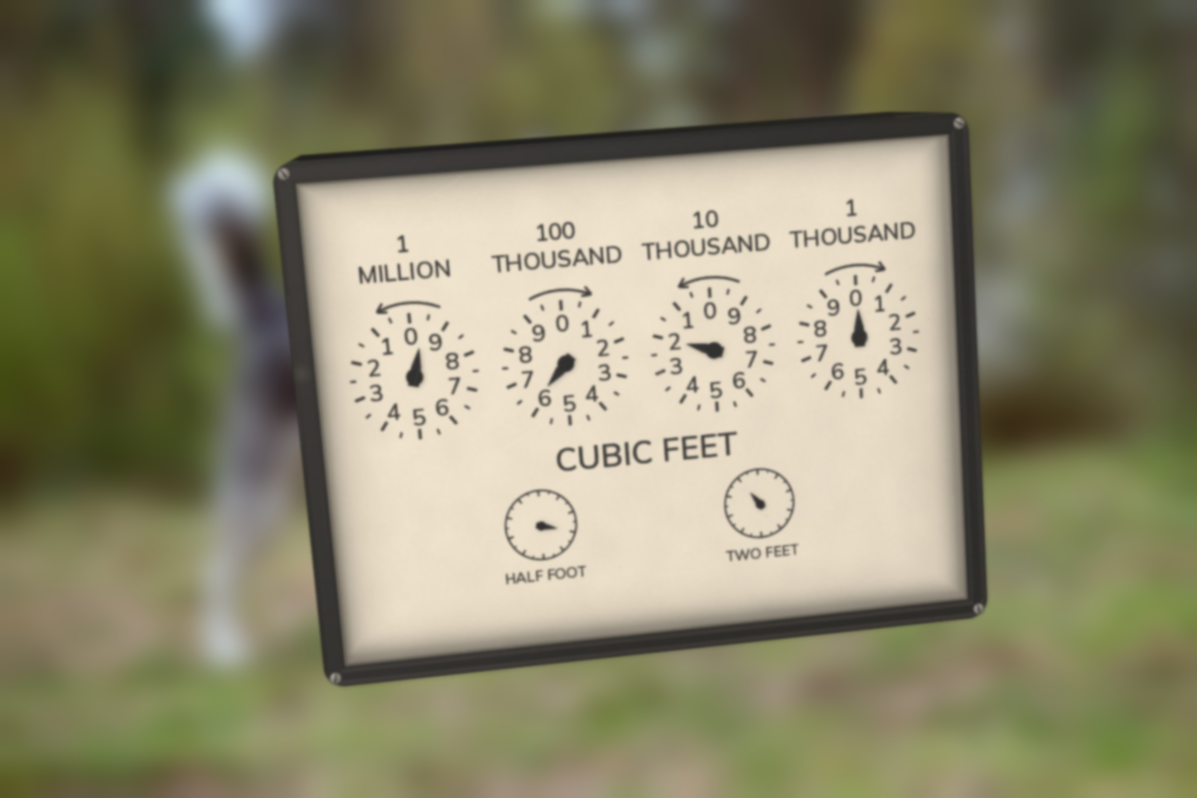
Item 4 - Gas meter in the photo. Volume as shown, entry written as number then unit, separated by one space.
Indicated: 962000 ft³
